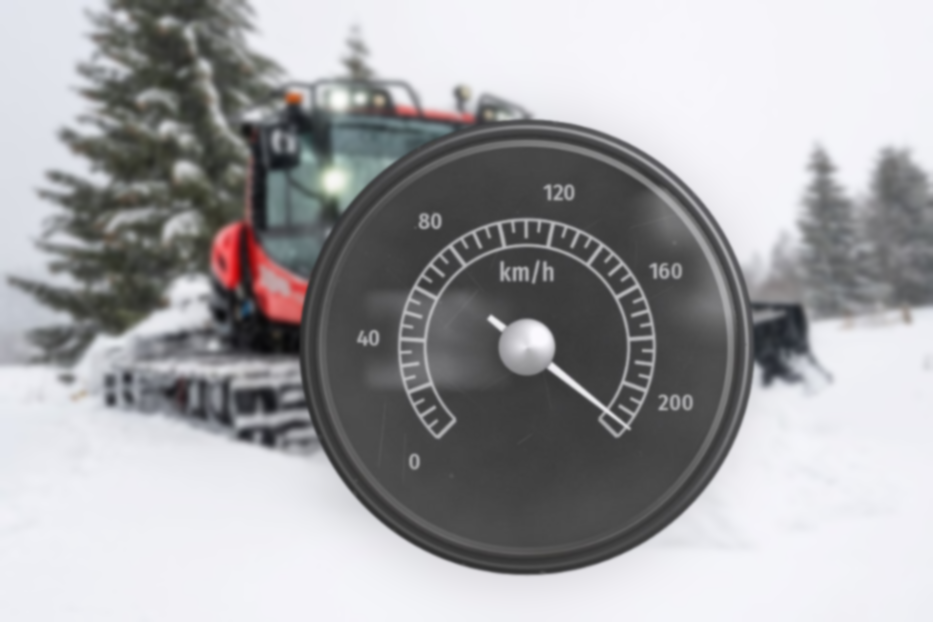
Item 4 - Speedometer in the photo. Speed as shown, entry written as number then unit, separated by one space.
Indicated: 215 km/h
